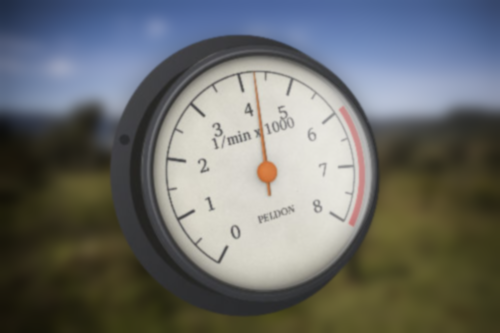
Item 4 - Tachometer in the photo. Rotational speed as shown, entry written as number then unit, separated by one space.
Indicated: 4250 rpm
